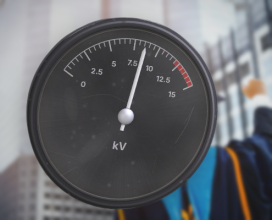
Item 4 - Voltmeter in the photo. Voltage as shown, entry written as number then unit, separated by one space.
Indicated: 8.5 kV
